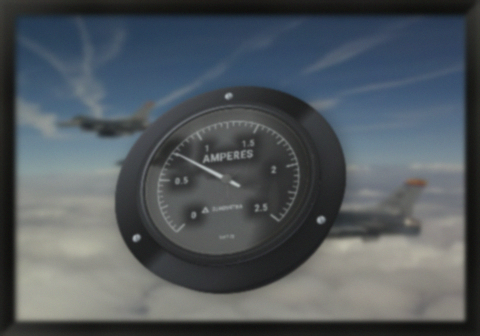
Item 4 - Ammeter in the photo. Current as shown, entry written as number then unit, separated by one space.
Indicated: 0.75 A
